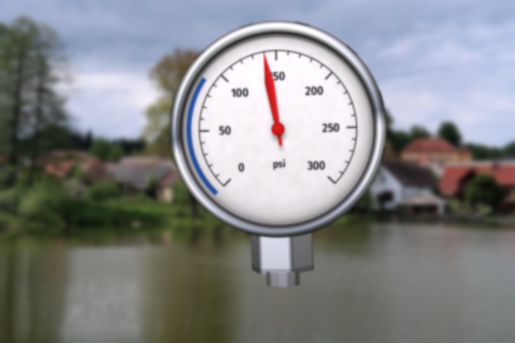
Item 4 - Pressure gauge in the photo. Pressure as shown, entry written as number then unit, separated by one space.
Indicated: 140 psi
